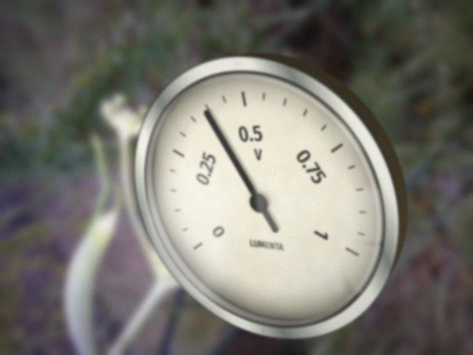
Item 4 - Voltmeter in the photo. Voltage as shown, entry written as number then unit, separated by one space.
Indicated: 0.4 V
